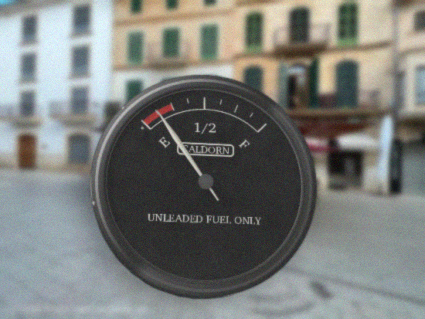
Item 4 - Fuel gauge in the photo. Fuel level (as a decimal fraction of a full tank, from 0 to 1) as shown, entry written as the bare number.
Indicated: 0.125
